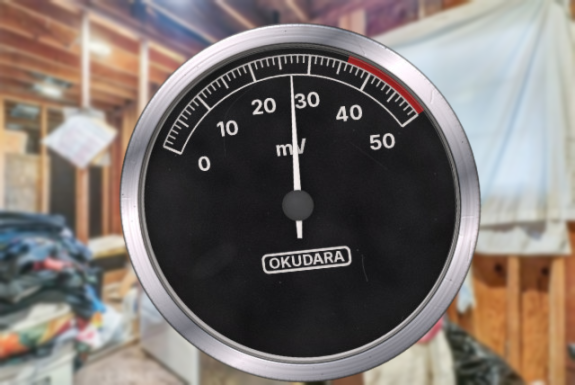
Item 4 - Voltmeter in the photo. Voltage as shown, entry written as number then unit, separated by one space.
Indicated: 27 mV
